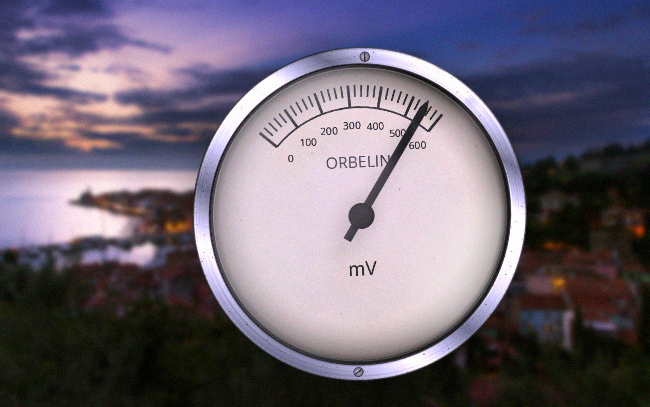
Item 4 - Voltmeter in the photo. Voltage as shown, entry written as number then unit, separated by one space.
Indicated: 540 mV
